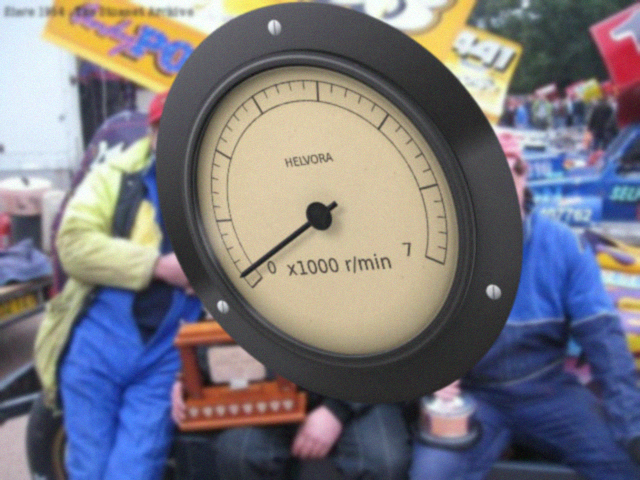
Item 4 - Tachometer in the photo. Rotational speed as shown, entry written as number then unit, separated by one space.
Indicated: 200 rpm
